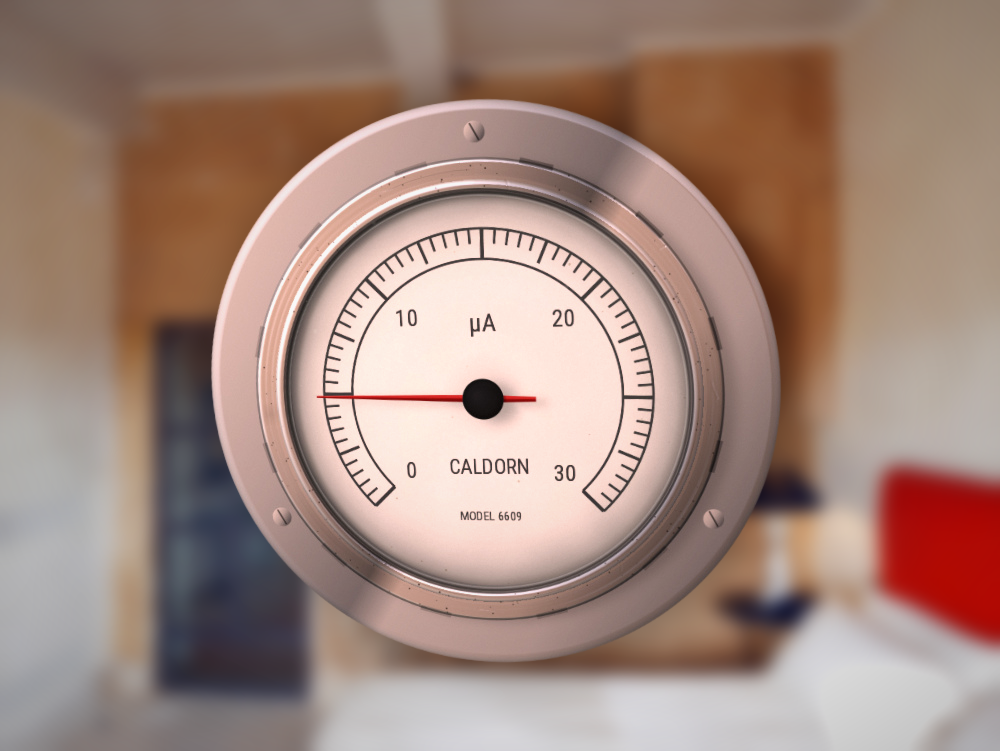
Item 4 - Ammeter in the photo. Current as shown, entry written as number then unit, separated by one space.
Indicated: 5 µA
